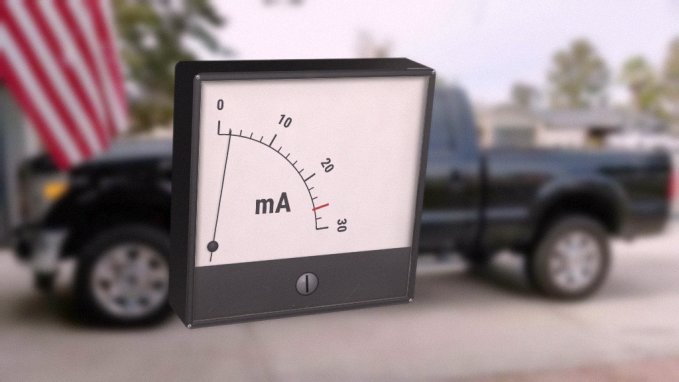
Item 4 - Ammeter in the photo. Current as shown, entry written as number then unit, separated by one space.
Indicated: 2 mA
